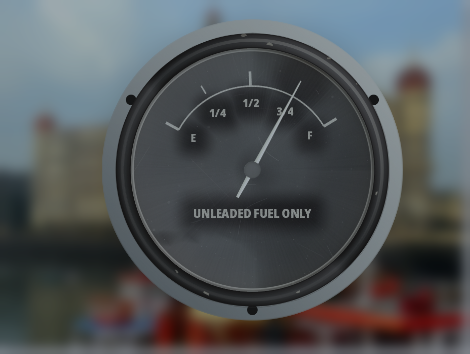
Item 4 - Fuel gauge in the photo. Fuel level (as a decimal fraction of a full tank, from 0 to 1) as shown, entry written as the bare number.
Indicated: 0.75
